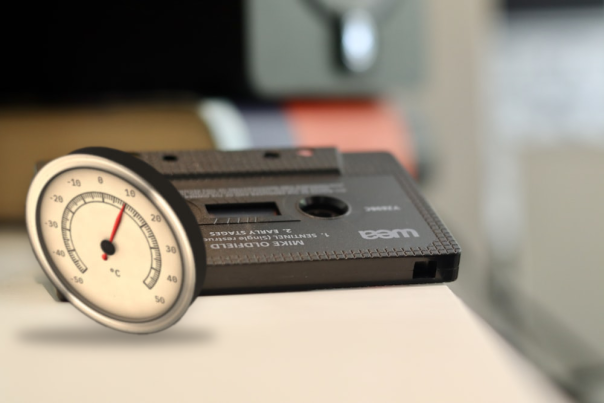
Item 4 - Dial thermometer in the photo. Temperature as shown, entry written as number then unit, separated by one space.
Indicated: 10 °C
